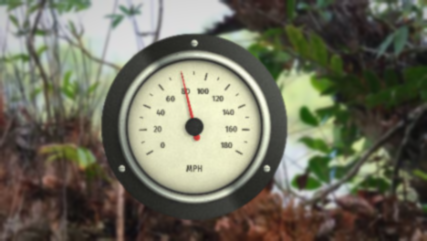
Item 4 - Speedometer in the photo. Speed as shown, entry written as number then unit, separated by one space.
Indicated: 80 mph
